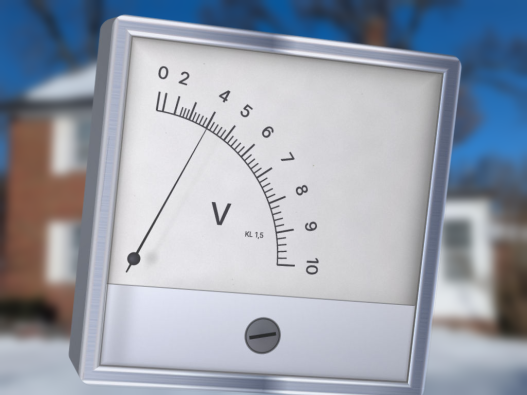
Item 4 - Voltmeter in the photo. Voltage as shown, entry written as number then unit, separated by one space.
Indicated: 4 V
